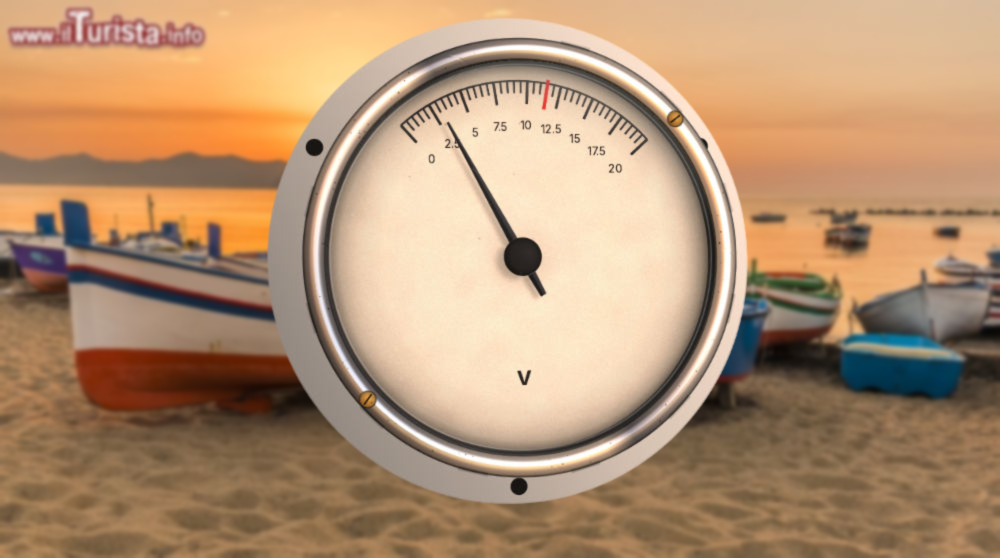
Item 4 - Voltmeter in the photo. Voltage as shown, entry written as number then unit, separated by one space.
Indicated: 3 V
